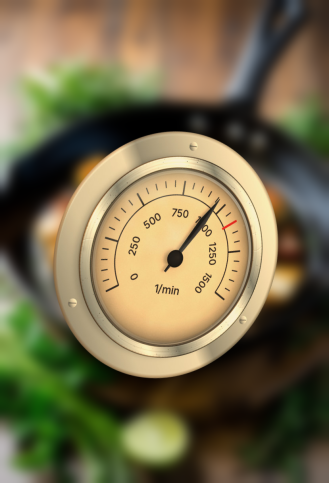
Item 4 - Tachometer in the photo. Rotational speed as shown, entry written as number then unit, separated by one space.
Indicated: 950 rpm
